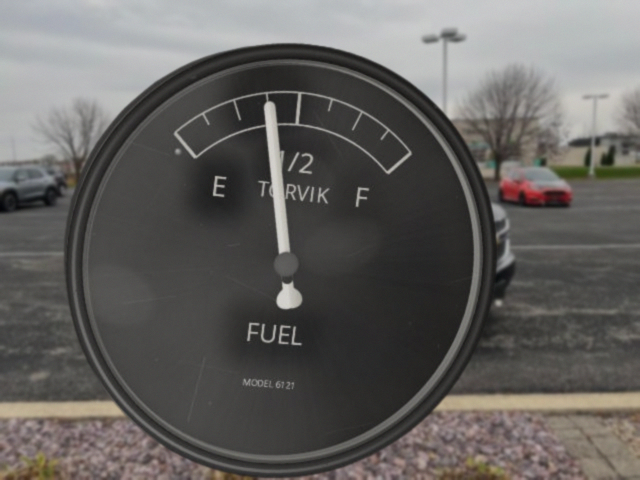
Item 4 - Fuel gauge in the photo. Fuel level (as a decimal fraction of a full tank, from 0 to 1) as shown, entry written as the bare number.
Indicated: 0.375
